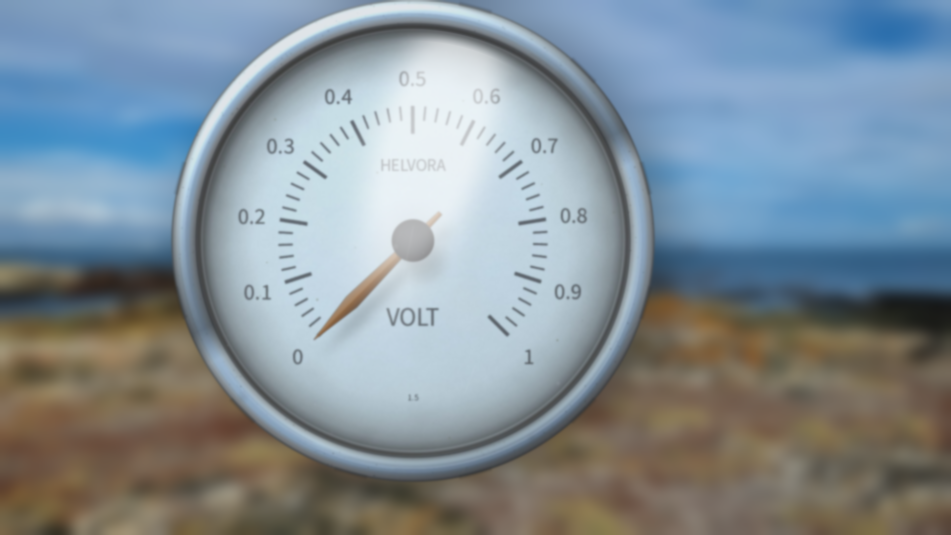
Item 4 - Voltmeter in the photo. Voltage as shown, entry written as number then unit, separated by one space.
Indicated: 0 V
